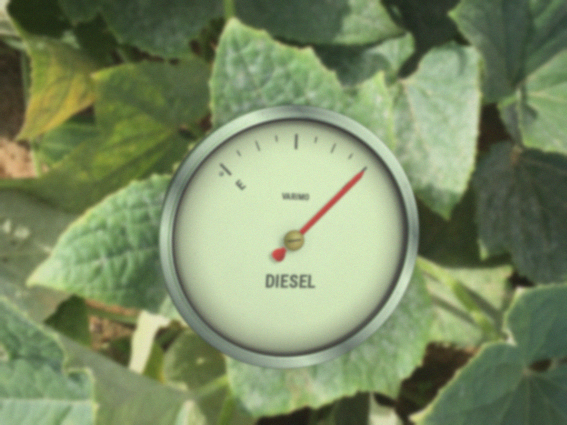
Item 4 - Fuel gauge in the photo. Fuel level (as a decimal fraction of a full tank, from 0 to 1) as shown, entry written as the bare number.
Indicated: 1
